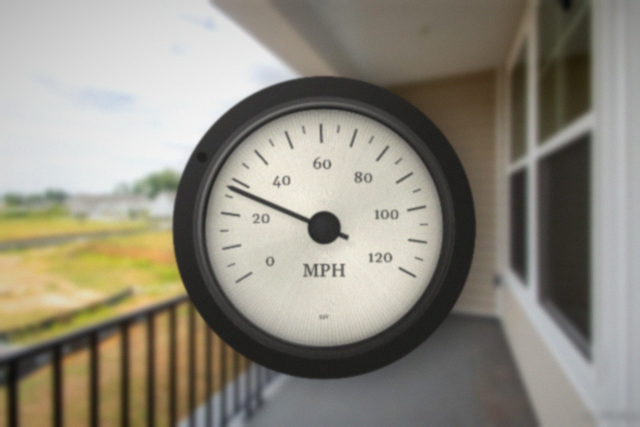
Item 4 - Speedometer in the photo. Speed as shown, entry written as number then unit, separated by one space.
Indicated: 27.5 mph
